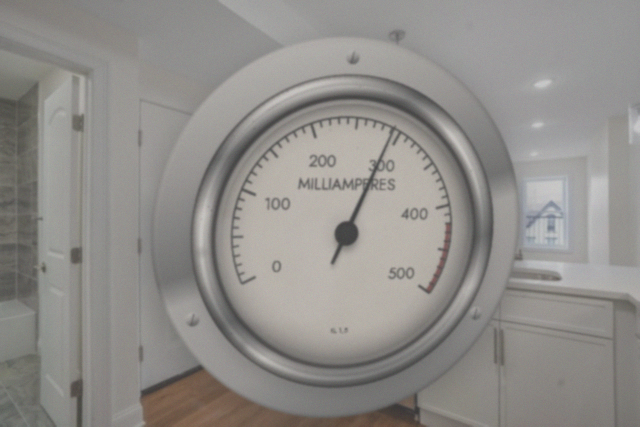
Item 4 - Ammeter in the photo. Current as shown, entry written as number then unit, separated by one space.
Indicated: 290 mA
